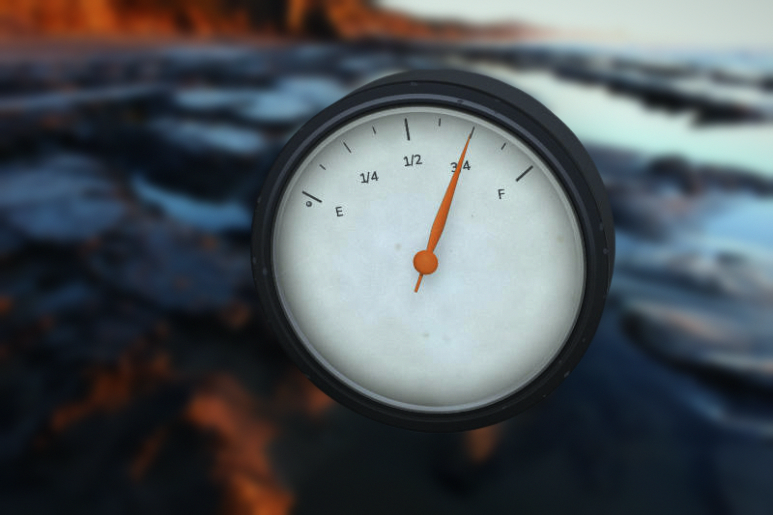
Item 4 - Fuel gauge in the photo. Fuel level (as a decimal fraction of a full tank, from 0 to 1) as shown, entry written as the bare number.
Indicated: 0.75
